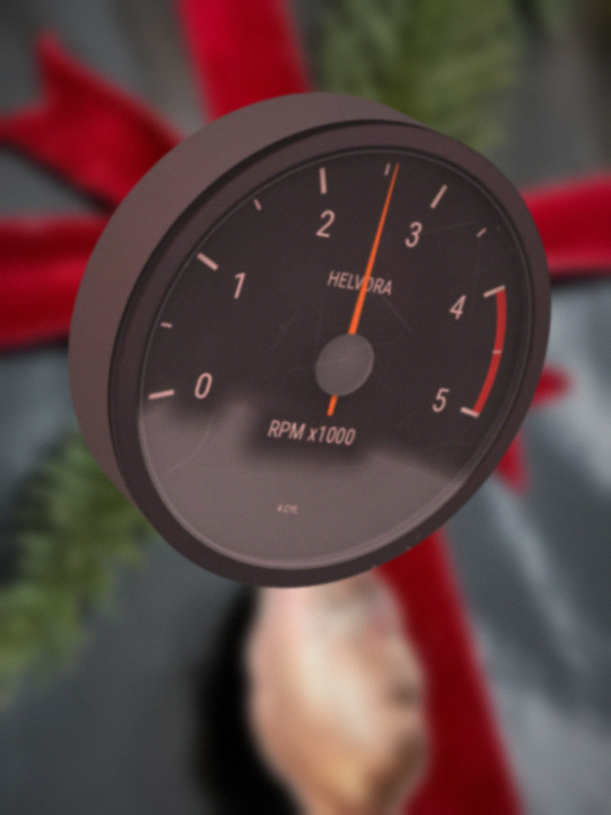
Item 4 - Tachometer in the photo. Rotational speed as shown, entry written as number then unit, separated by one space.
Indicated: 2500 rpm
